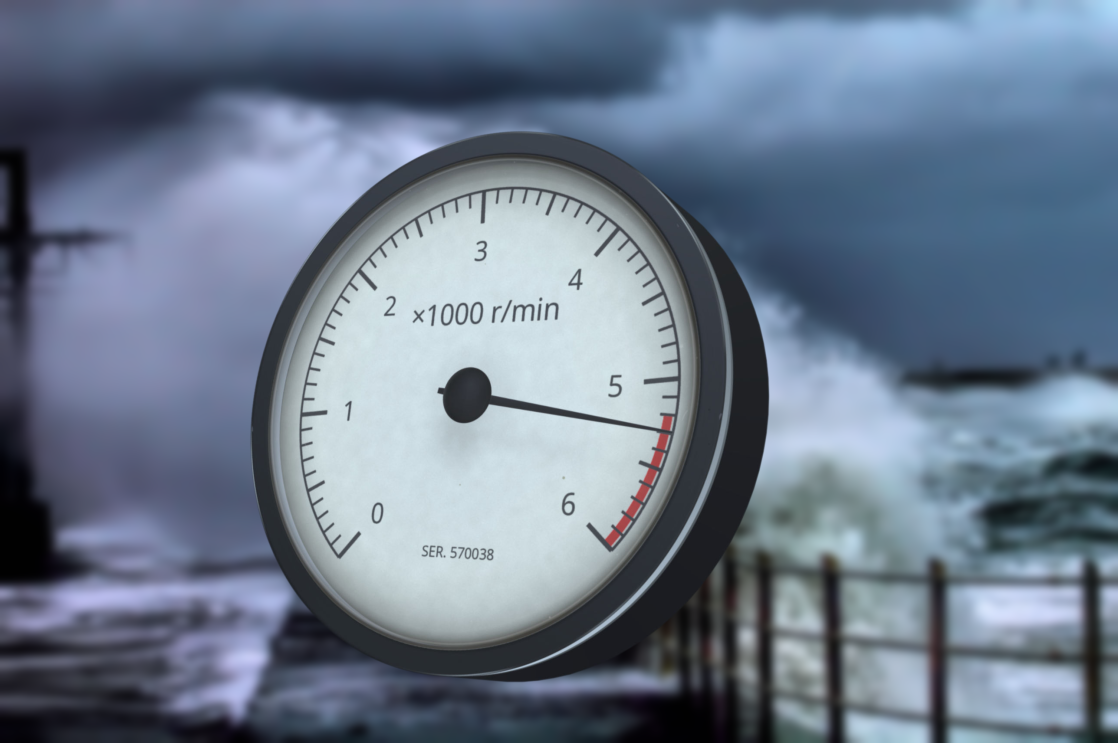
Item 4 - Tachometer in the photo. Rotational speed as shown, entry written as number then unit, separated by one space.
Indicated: 5300 rpm
